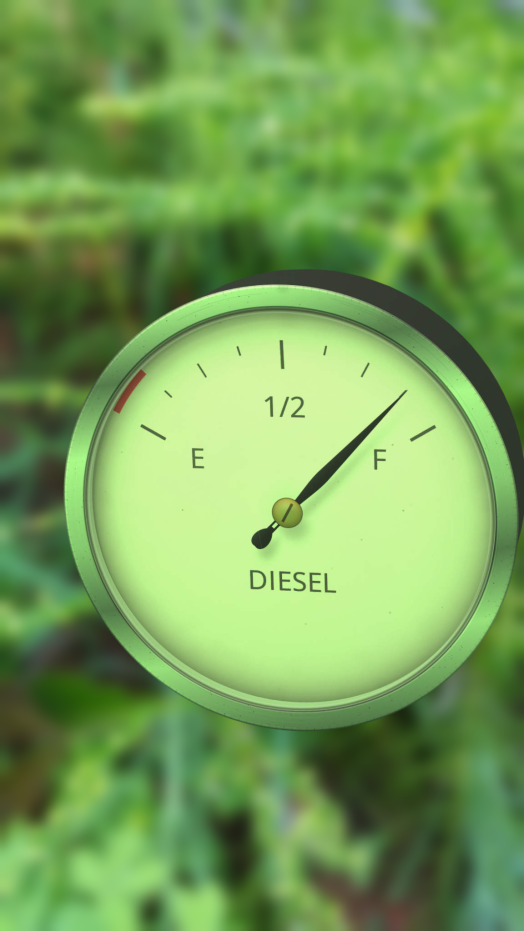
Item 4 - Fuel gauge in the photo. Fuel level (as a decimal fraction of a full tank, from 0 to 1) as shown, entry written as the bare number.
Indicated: 0.875
